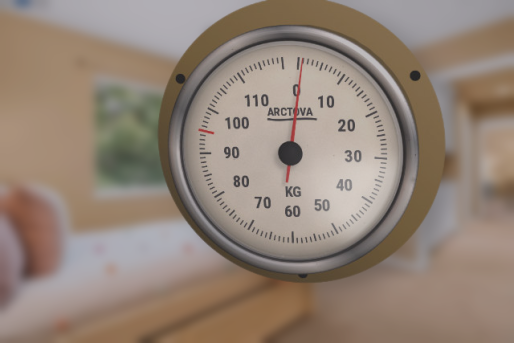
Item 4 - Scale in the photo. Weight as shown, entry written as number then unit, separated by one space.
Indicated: 1 kg
